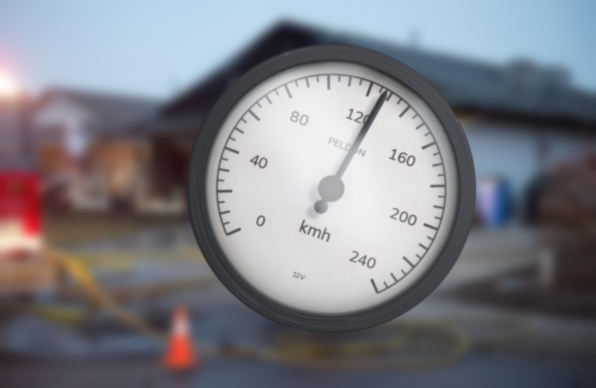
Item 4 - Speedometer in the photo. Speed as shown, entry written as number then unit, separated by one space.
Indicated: 127.5 km/h
